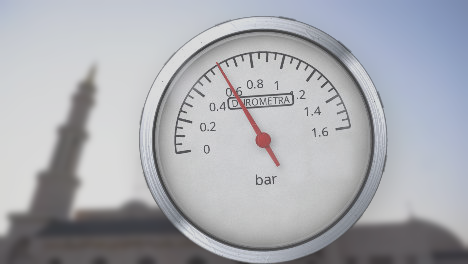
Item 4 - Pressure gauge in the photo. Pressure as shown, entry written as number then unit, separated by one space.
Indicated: 0.6 bar
